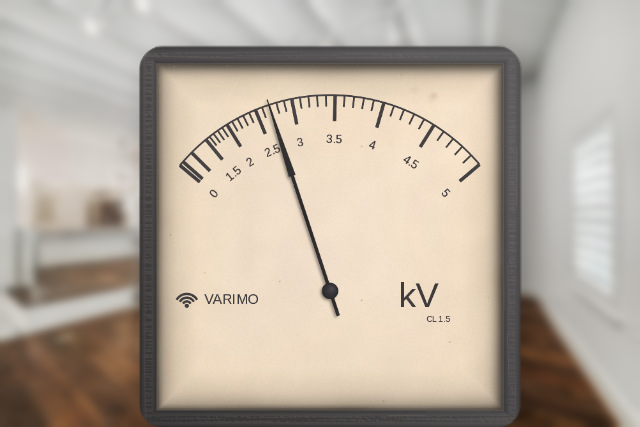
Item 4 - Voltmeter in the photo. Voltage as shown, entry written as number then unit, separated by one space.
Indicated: 2.7 kV
